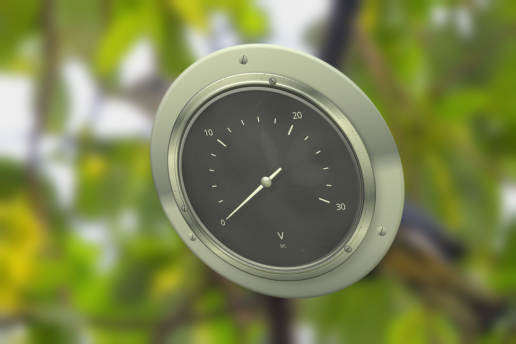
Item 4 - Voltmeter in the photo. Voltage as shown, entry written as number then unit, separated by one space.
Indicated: 0 V
